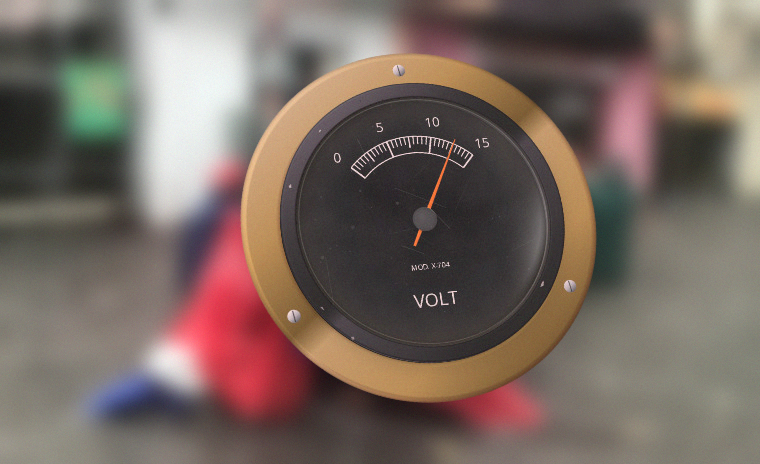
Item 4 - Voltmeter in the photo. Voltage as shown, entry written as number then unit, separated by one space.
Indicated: 12.5 V
